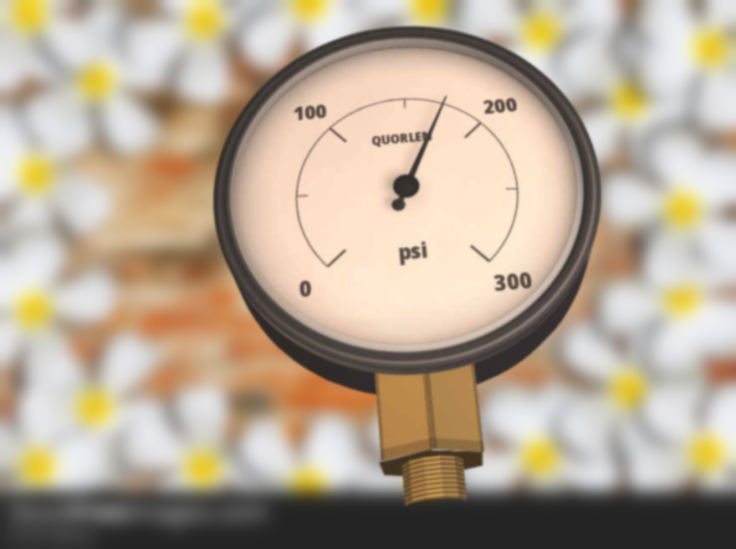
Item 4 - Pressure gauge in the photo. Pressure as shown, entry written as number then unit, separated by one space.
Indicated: 175 psi
